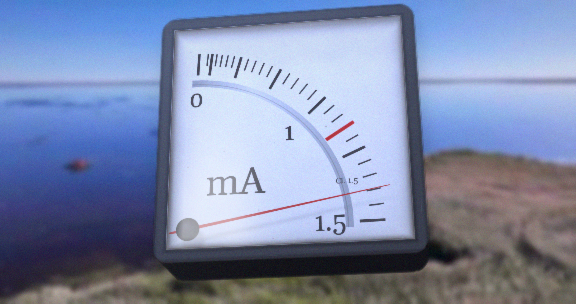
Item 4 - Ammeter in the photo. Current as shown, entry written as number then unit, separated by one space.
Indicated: 1.4 mA
